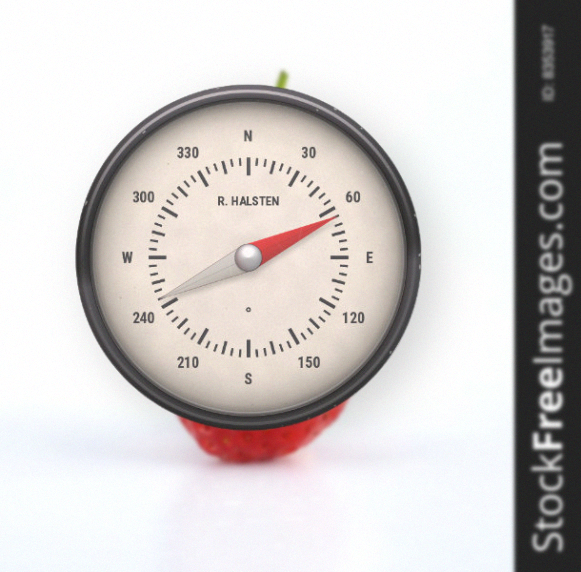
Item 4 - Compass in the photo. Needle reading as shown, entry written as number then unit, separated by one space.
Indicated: 65 °
